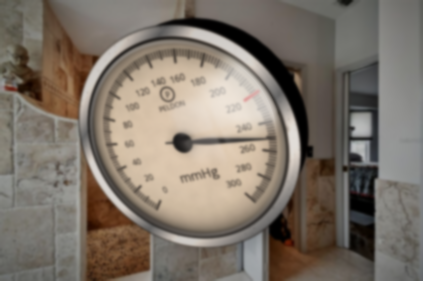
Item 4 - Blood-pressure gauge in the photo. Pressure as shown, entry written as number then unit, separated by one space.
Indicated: 250 mmHg
